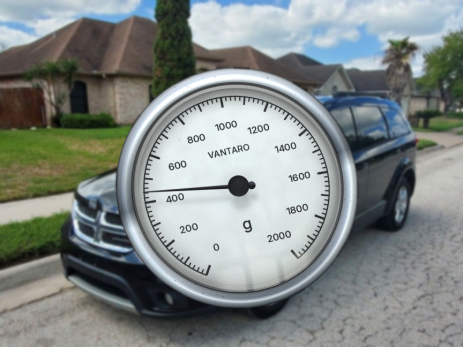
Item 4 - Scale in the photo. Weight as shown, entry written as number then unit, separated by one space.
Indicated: 440 g
